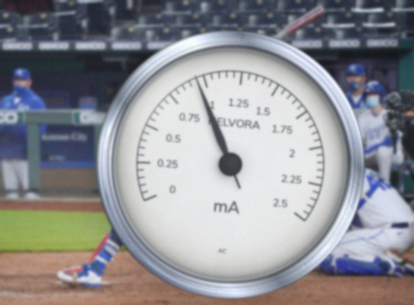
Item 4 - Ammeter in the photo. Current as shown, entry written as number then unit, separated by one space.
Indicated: 0.95 mA
